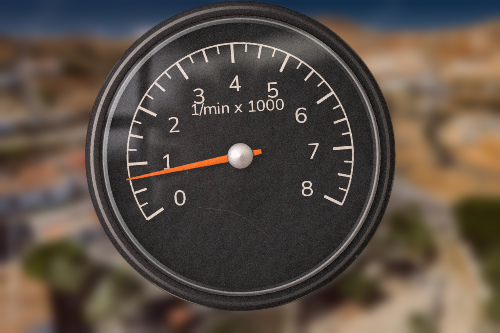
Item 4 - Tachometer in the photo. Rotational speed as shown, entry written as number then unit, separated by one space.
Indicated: 750 rpm
